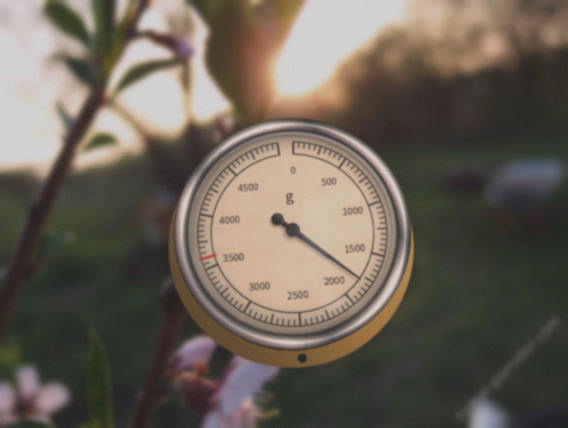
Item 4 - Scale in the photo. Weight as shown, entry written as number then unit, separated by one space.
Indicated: 1800 g
